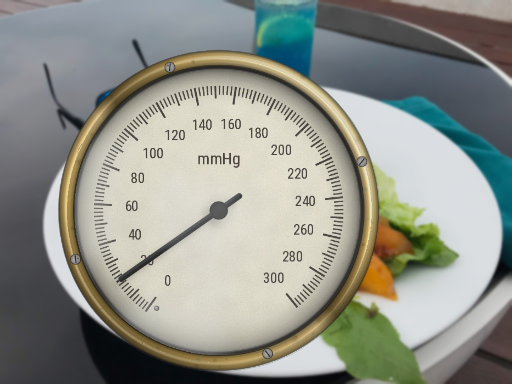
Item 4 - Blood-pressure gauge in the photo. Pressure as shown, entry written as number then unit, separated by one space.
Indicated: 20 mmHg
